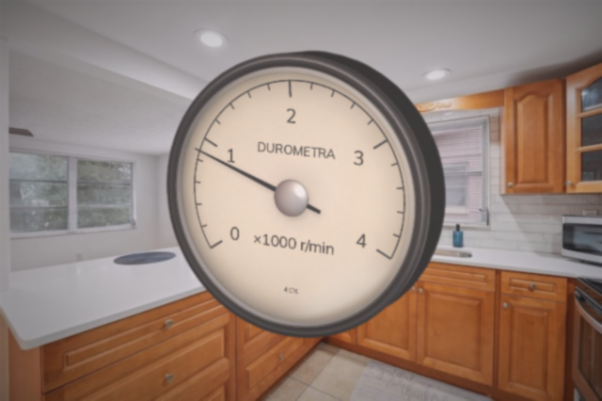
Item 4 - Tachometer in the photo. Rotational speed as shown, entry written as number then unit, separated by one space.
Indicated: 900 rpm
